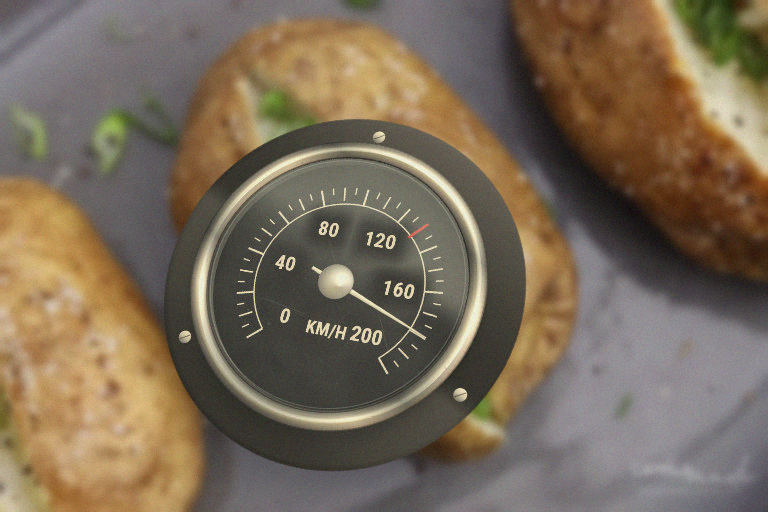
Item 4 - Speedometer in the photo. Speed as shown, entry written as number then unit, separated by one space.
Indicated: 180 km/h
